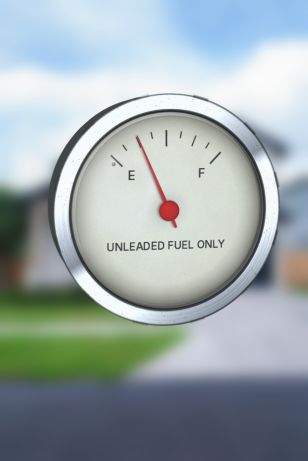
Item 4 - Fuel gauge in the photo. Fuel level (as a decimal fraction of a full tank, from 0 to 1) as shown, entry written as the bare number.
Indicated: 0.25
